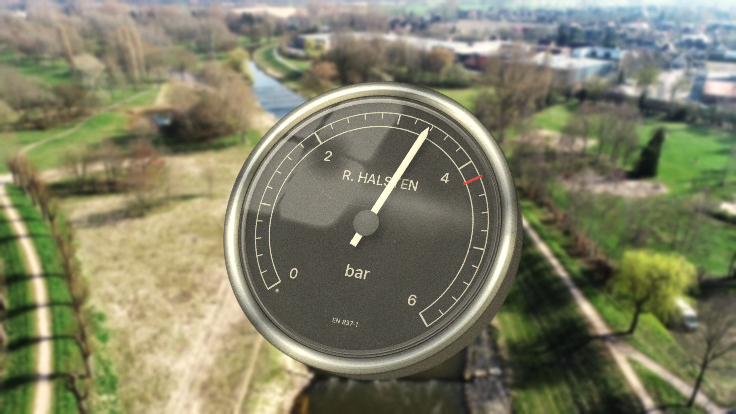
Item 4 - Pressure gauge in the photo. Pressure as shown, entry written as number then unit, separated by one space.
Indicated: 3.4 bar
